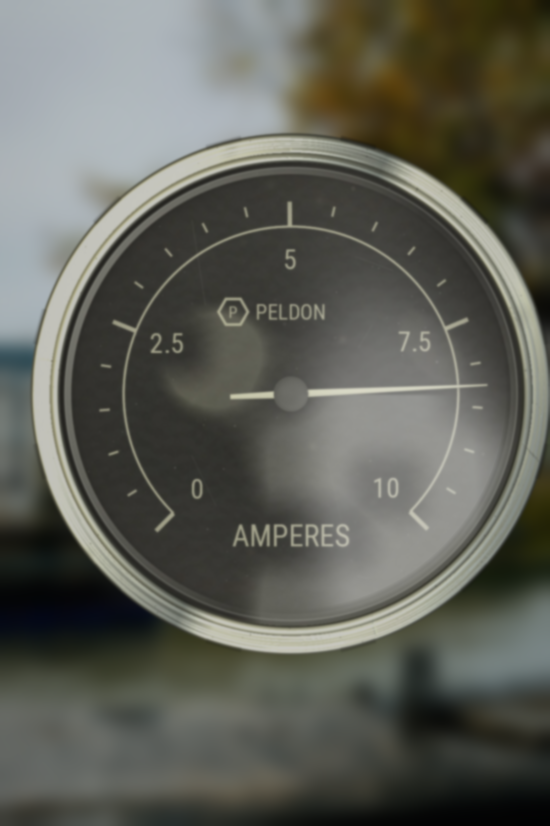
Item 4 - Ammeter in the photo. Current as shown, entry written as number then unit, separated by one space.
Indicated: 8.25 A
